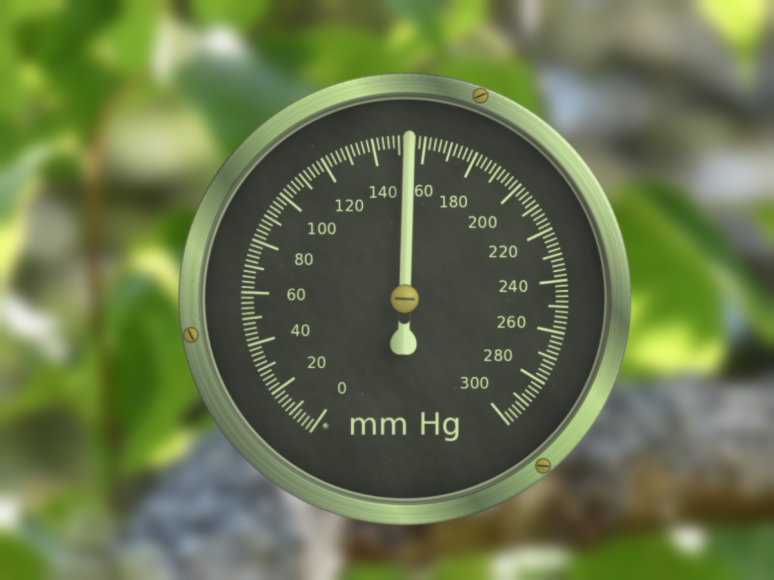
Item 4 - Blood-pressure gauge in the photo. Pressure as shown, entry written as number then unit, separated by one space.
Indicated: 154 mmHg
